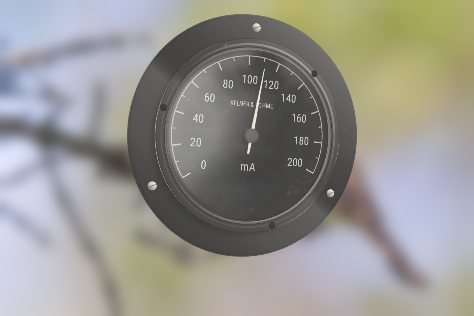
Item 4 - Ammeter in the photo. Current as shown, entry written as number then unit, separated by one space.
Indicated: 110 mA
